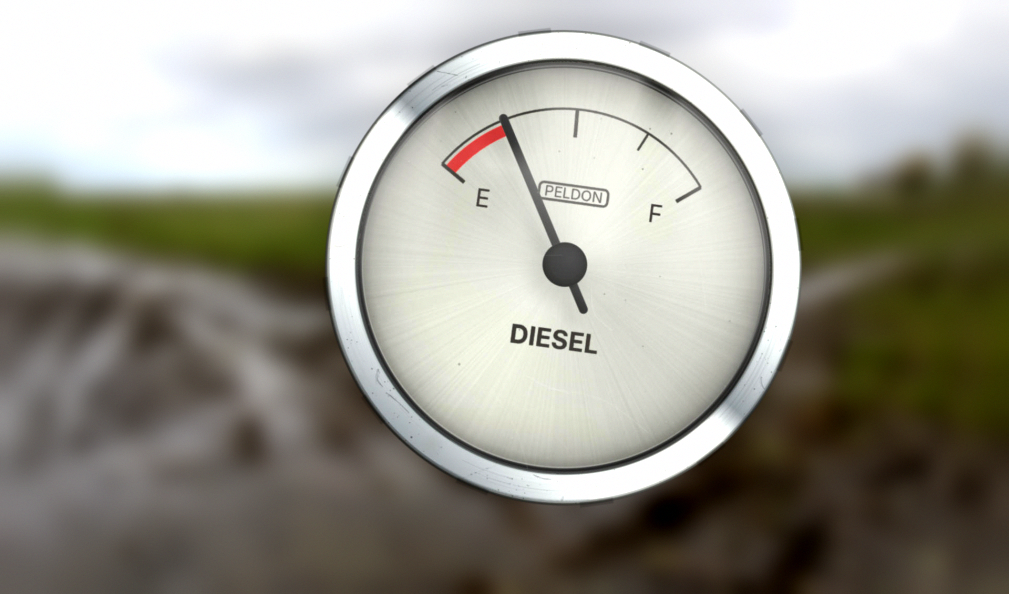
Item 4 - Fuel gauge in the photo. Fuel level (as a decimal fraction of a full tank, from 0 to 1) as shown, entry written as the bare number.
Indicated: 0.25
